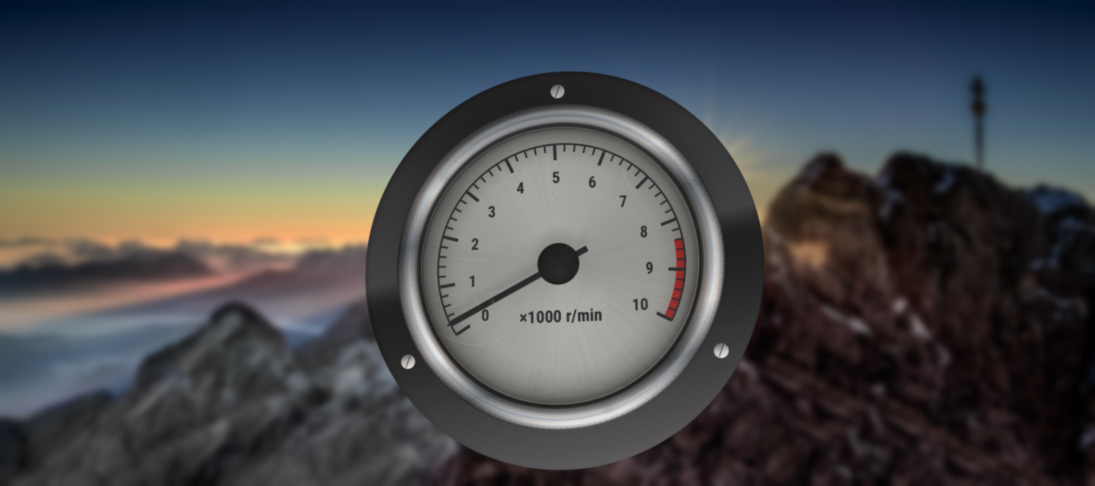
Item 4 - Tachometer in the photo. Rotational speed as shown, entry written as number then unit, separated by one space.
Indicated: 200 rpm
